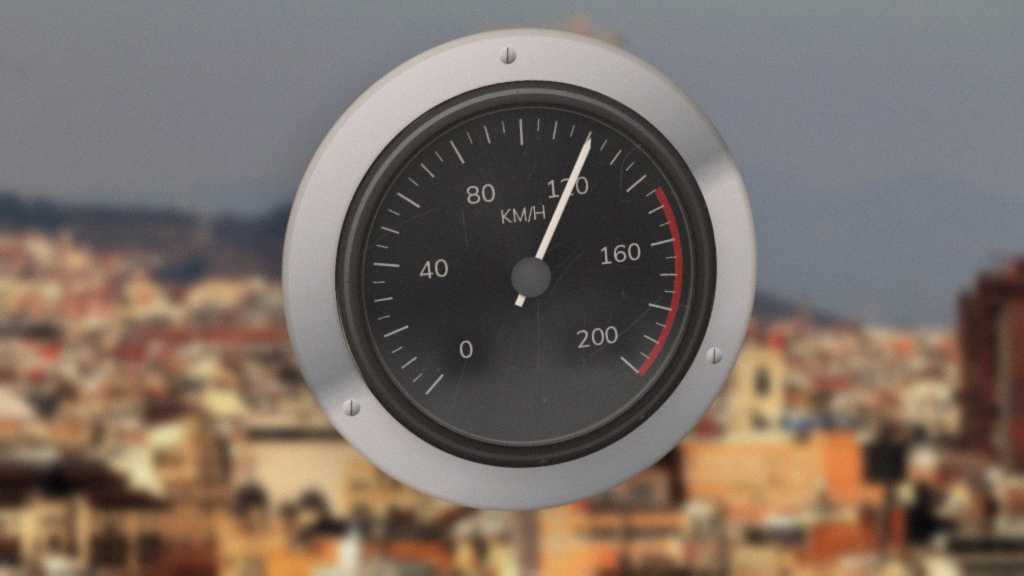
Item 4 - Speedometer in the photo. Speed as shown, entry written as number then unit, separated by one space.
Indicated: 120 km/h
